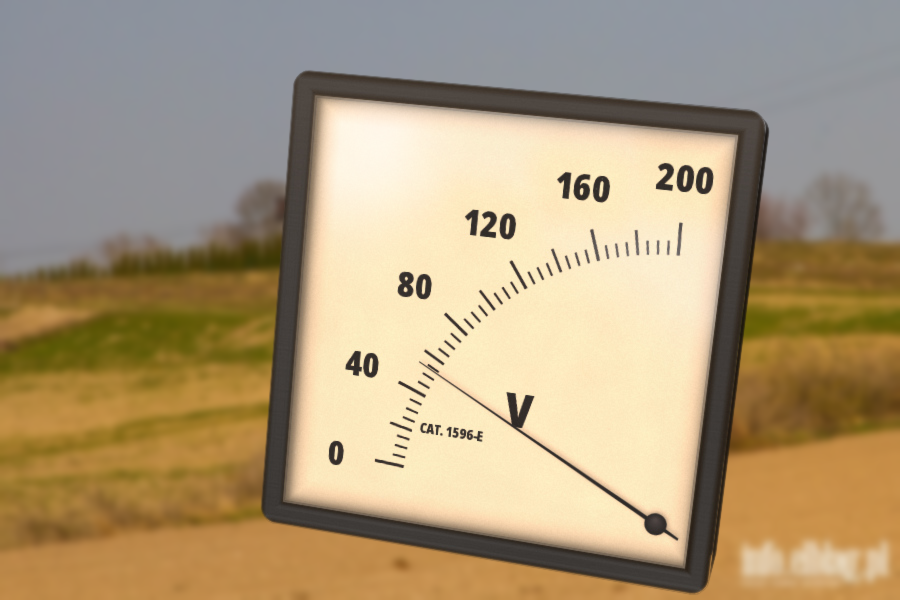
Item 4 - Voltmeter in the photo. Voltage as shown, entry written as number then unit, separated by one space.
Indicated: 55 V
